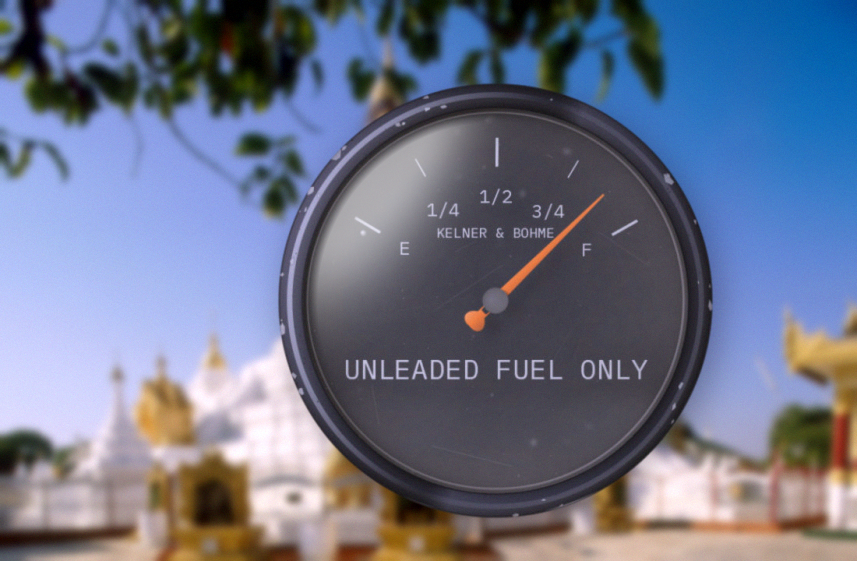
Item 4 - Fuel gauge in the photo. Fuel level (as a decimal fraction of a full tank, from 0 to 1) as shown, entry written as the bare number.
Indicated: 0.875
